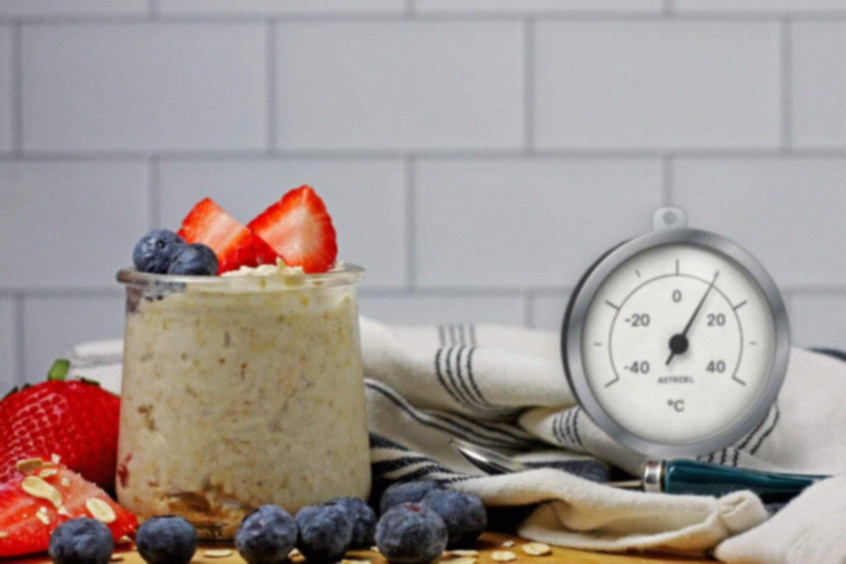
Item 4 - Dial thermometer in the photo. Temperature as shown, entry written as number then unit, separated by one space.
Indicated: 10 °C
